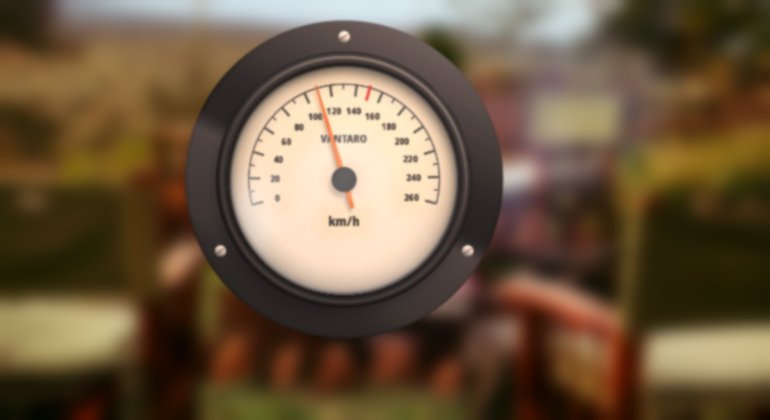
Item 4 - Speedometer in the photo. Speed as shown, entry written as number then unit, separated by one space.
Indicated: 110 km/h
